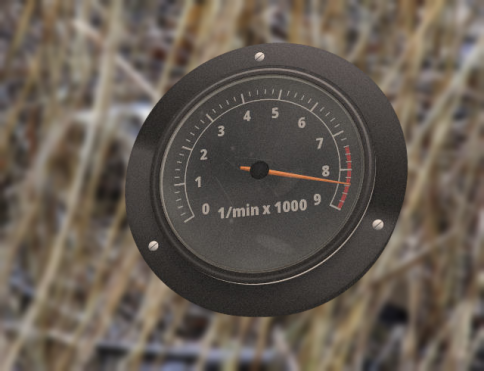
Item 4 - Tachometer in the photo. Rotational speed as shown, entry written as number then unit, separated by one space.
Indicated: 8400 rpm
